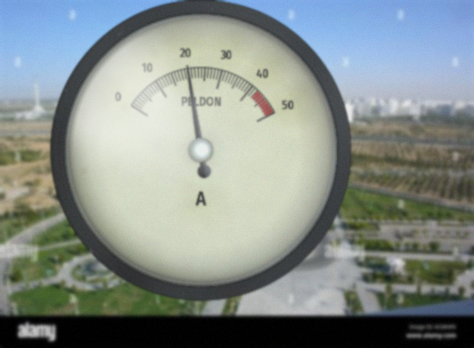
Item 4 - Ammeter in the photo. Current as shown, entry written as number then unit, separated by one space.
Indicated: 20 A
